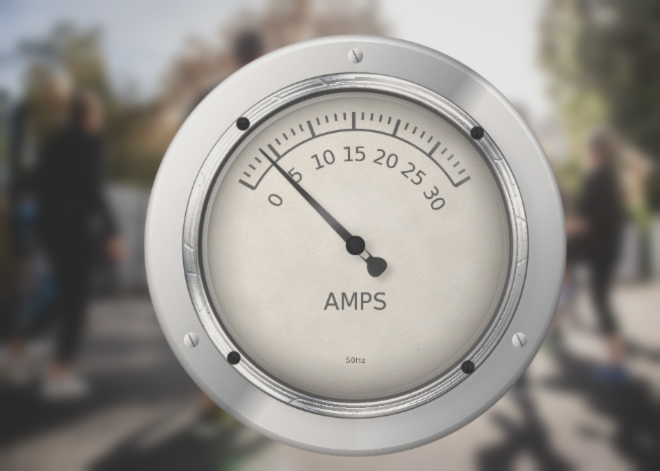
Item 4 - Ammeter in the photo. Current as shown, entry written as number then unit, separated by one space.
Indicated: 4 A
